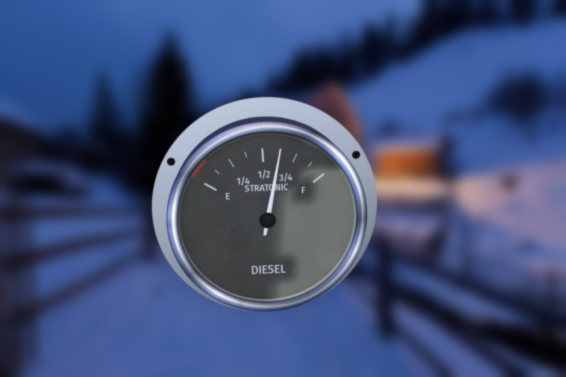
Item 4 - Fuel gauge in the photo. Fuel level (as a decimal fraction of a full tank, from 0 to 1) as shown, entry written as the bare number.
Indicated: 0.625
